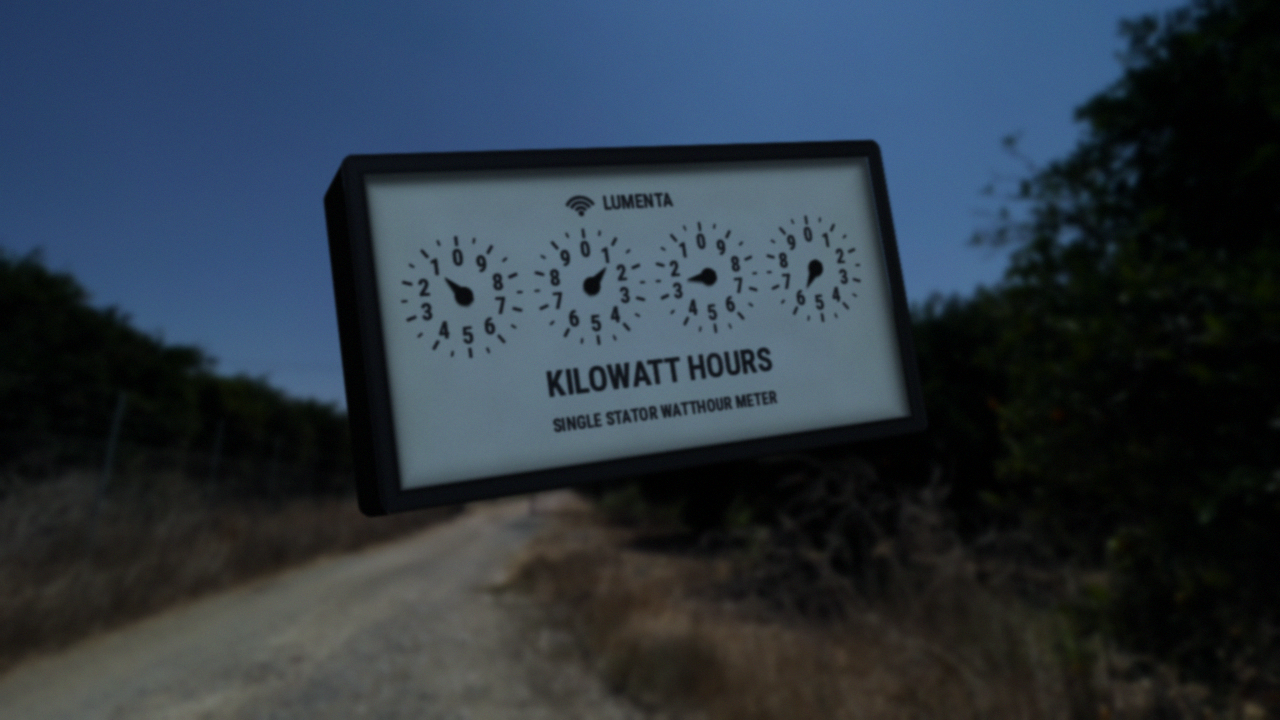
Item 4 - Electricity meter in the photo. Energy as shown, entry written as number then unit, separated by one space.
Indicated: 1126 kWh
